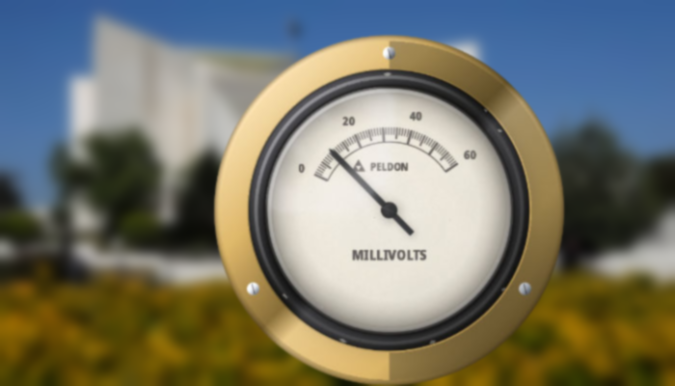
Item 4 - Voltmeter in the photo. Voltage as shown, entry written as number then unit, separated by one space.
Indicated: 10 mV
